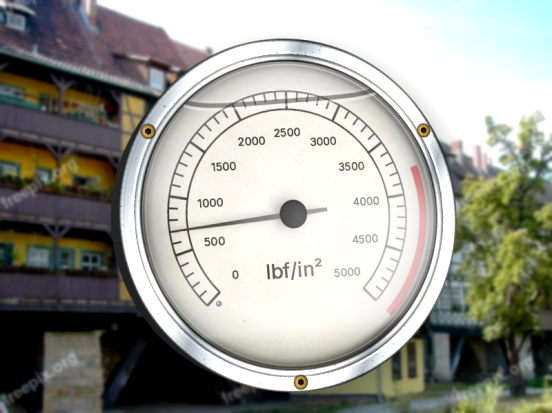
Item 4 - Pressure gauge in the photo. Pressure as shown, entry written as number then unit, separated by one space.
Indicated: 700 psi
